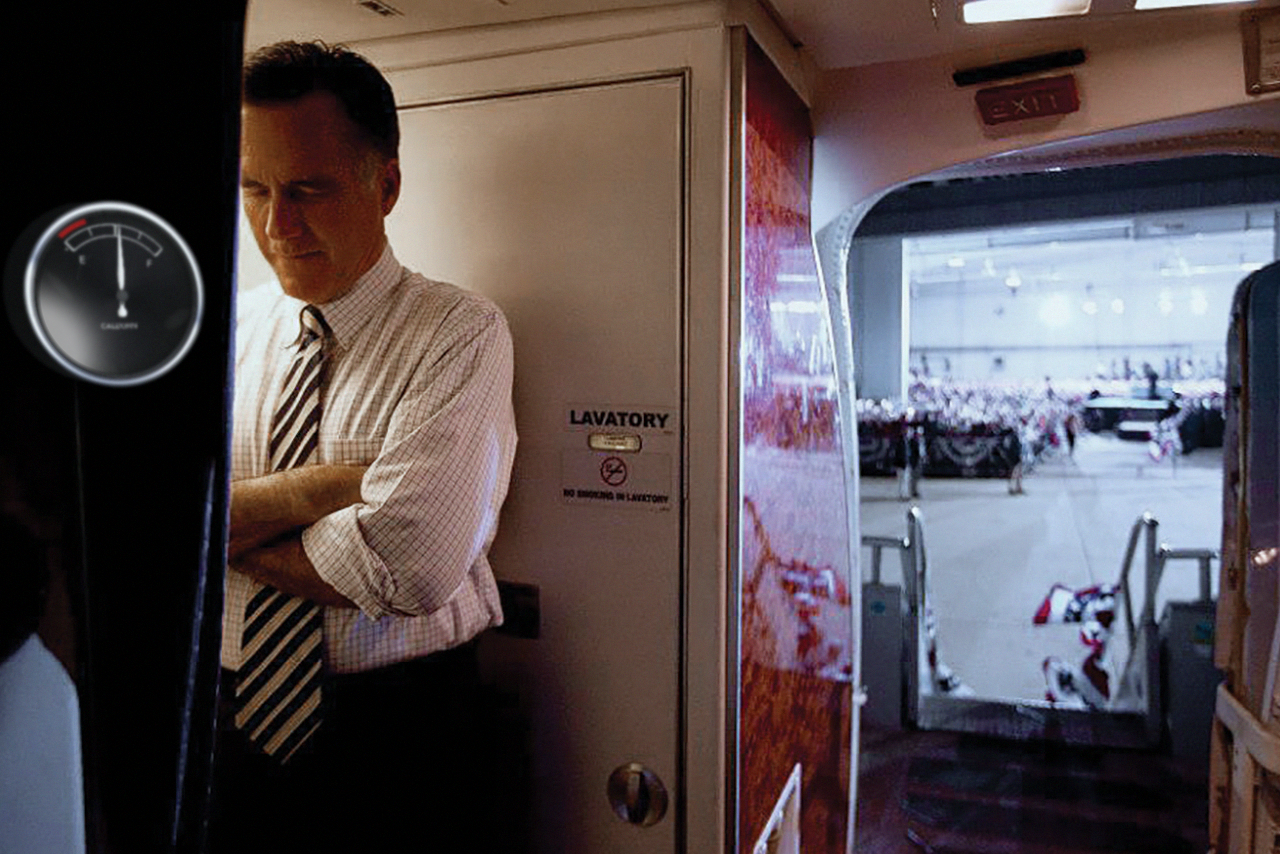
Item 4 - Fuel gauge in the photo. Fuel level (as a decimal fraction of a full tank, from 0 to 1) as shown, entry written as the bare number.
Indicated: 0.5
